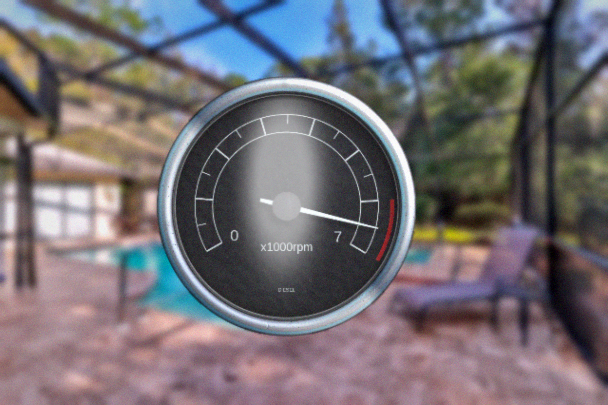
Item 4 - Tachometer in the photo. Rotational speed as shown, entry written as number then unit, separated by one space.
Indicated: 6500 rpm
